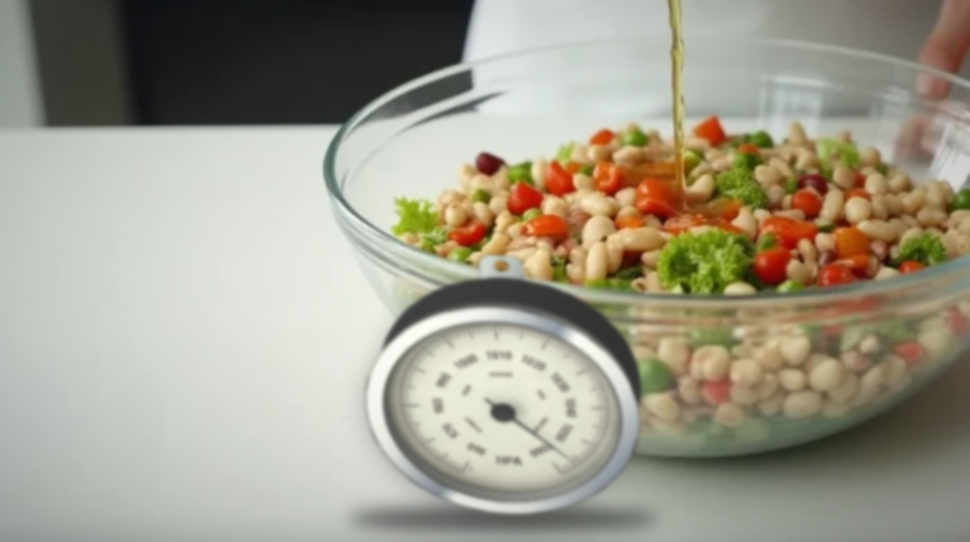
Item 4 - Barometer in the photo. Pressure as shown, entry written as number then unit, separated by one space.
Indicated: 1055 hPa
